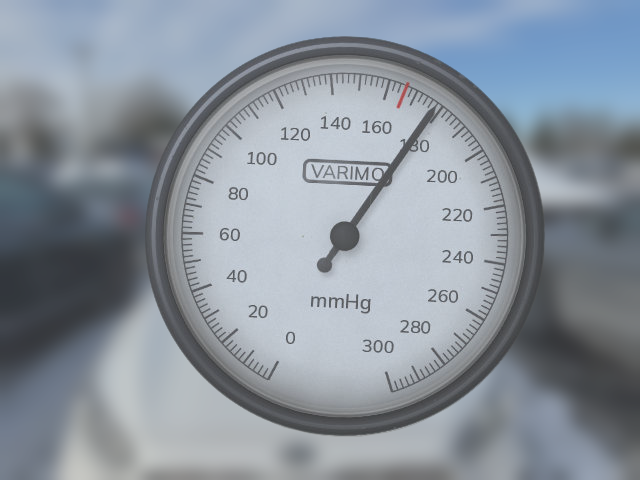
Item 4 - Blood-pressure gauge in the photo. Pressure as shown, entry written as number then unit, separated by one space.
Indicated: 178 mmHg
